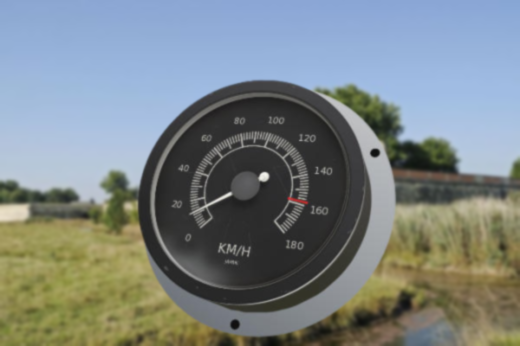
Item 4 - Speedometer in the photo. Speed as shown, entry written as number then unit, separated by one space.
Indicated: 10 km/h
